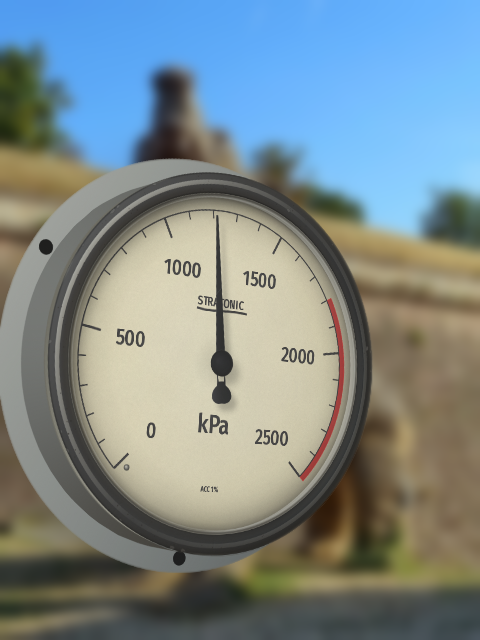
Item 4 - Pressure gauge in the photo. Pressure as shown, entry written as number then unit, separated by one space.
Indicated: 1200 kPa
